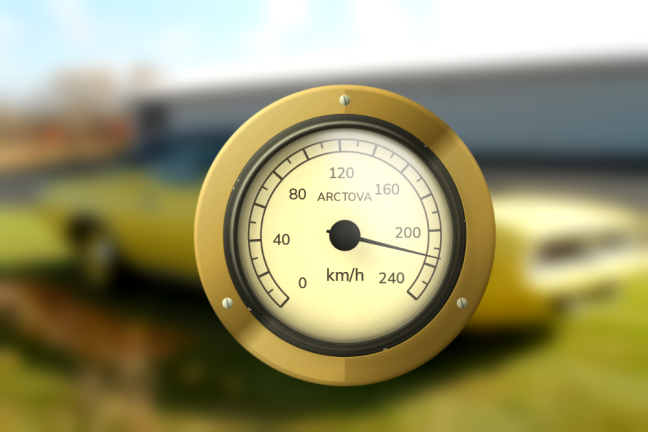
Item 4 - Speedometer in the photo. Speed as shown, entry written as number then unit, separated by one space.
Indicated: 215 km/h
